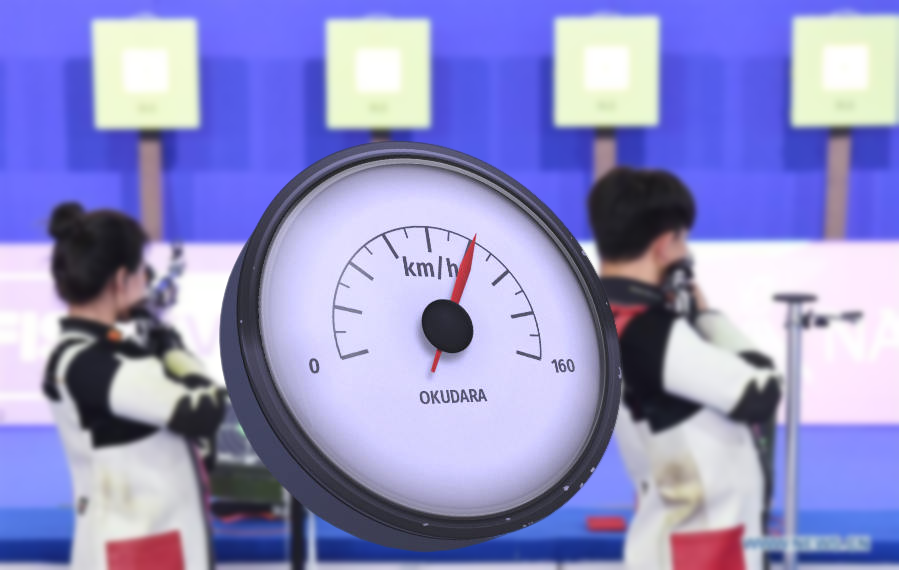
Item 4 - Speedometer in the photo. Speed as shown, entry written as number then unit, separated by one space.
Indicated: 100 km/h
